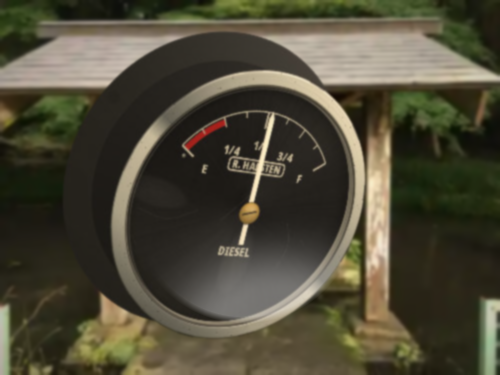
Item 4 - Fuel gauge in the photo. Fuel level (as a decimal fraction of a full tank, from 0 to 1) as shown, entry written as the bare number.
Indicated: 0.5
